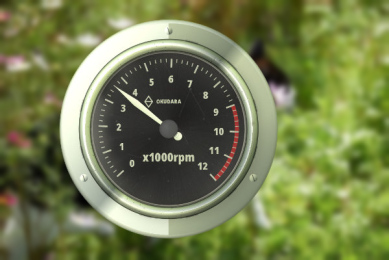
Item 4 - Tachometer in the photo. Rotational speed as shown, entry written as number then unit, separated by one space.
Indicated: 3600 rpm
